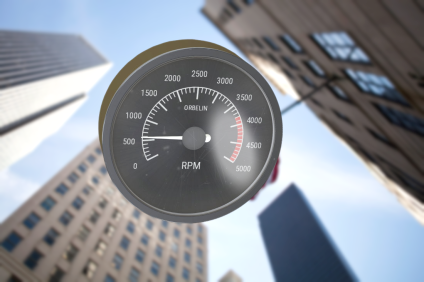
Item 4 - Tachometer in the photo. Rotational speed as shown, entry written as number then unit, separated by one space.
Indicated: 600 rpm
